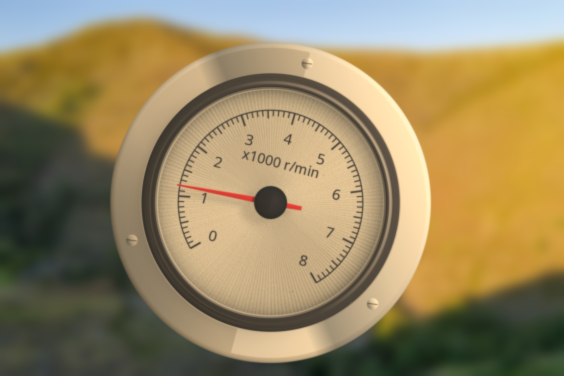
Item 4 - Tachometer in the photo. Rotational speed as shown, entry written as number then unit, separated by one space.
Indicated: 1200 rpm
